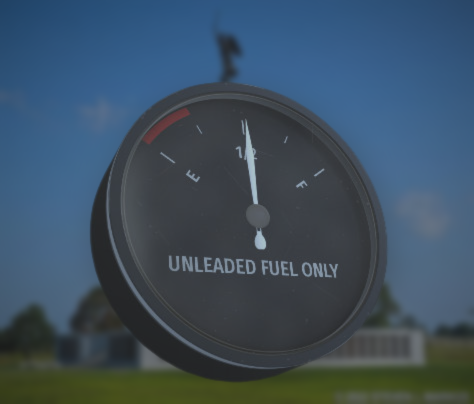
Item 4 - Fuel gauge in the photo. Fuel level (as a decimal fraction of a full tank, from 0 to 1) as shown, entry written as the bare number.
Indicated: 0.5
